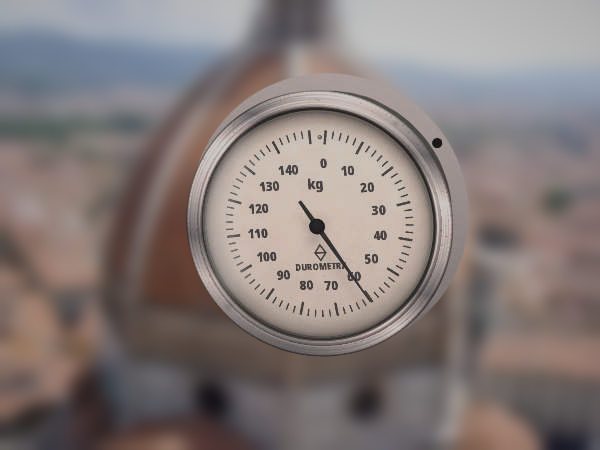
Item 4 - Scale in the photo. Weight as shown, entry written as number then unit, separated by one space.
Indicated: 60 kg
